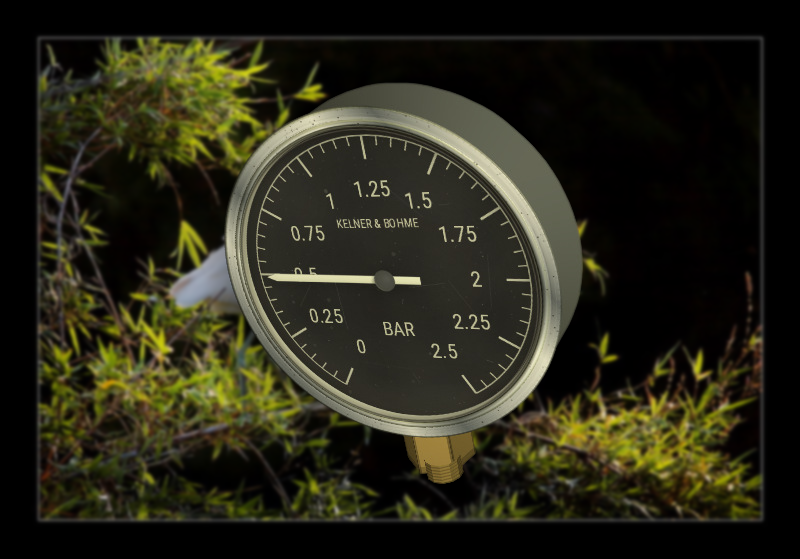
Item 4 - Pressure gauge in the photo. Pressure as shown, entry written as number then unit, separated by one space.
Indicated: 0.5 bar
